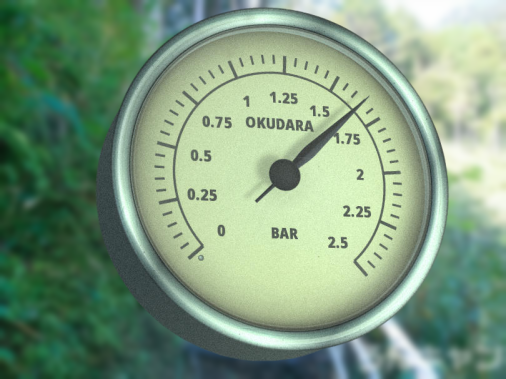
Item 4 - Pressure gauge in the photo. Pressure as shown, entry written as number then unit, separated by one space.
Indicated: 1.65 bar
